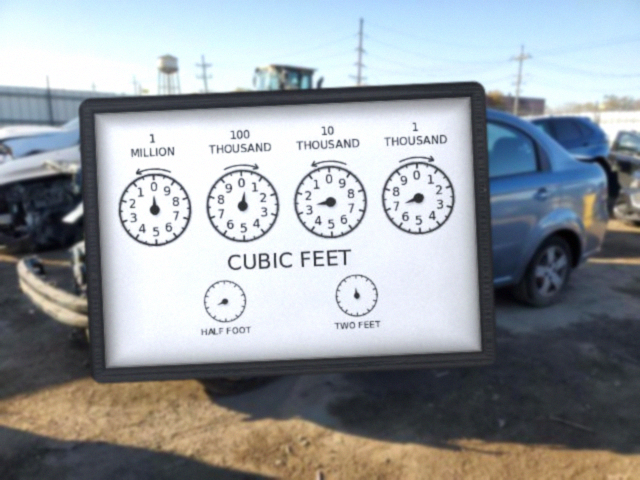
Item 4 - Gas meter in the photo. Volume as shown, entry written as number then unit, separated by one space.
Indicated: 2700 ft³
